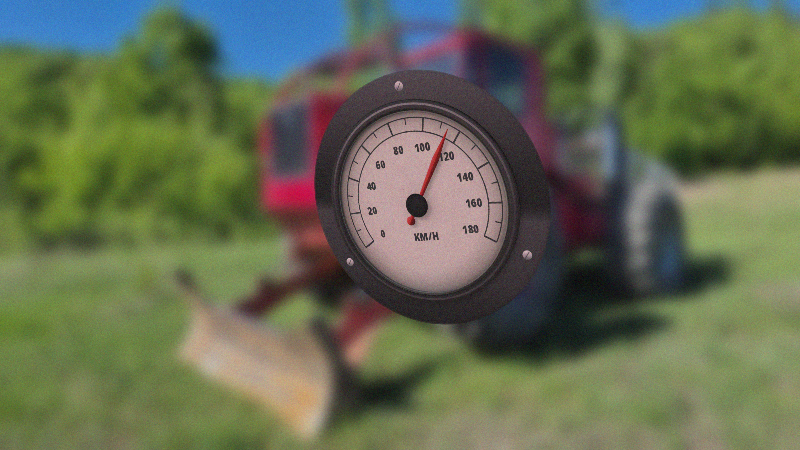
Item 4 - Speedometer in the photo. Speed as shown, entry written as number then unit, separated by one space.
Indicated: 115 km/h
